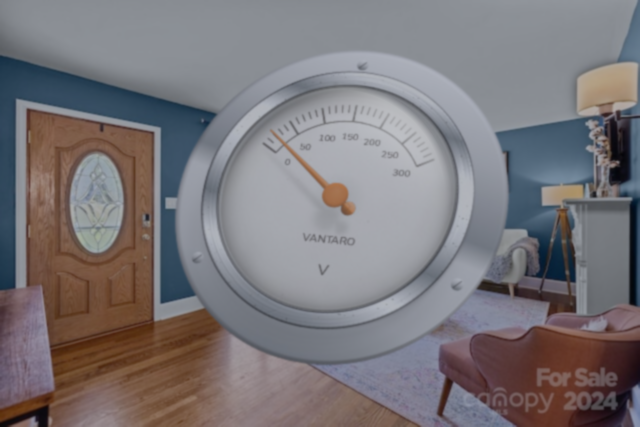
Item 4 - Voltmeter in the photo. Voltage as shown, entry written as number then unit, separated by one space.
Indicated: 20 V
